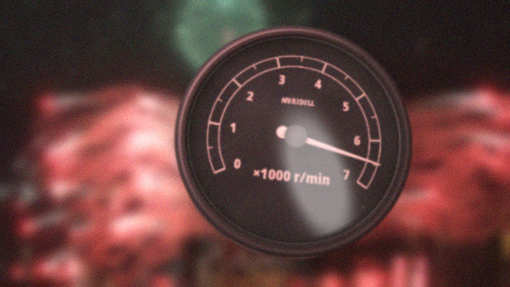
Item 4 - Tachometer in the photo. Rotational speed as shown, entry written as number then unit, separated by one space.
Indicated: 6500 rpm
